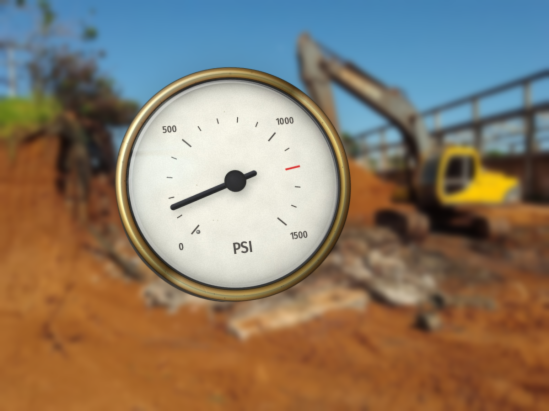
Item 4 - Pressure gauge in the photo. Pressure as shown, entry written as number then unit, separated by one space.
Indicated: 150 psi
